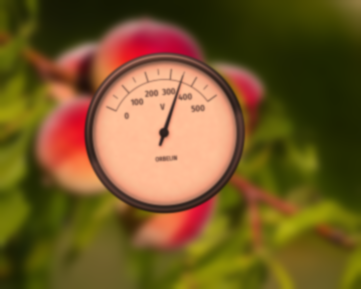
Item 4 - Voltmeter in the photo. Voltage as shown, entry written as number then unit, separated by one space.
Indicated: 350 V
